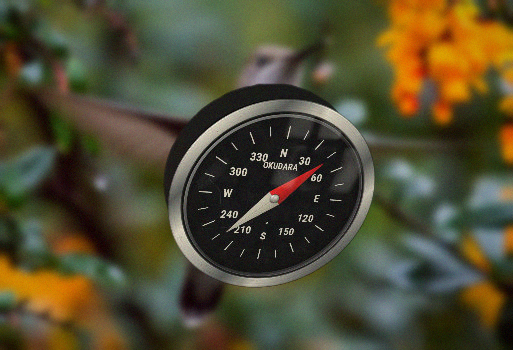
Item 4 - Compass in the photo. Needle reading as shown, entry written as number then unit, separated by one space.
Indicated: 45 °
